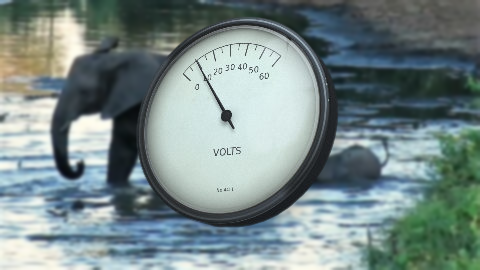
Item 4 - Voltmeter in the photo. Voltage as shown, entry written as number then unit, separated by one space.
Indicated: 10 V
